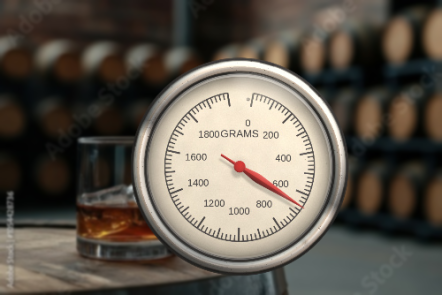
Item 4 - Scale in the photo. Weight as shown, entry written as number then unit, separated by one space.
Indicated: 660 g
